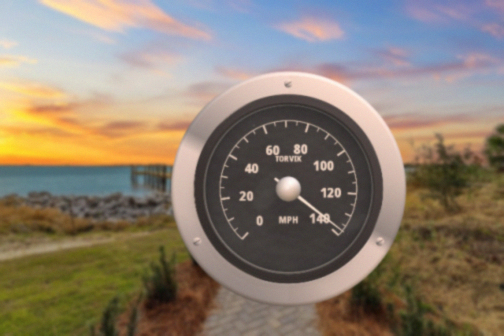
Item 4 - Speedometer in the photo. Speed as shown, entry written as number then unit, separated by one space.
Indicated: 137.5 mph
